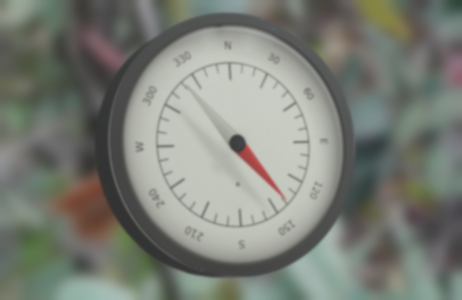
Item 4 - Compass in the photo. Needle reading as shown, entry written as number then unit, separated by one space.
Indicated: 140 °
